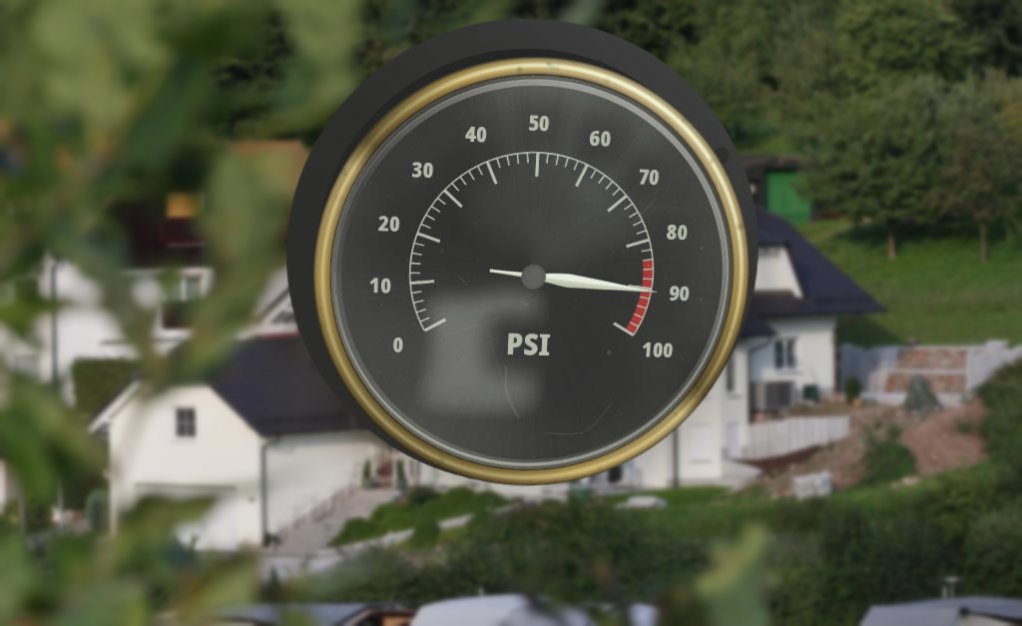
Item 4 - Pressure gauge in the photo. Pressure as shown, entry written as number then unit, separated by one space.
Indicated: 90 psi
